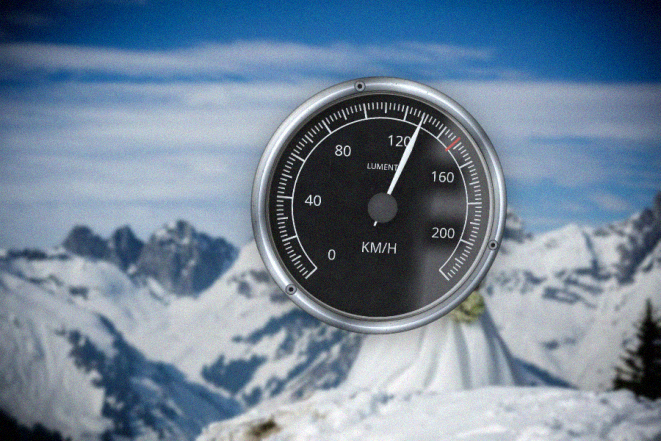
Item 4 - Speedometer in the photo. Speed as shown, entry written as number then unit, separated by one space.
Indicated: 128 km/h
